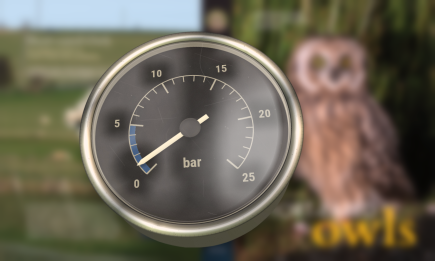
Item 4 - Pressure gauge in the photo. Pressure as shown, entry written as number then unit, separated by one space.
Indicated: 1 bar
